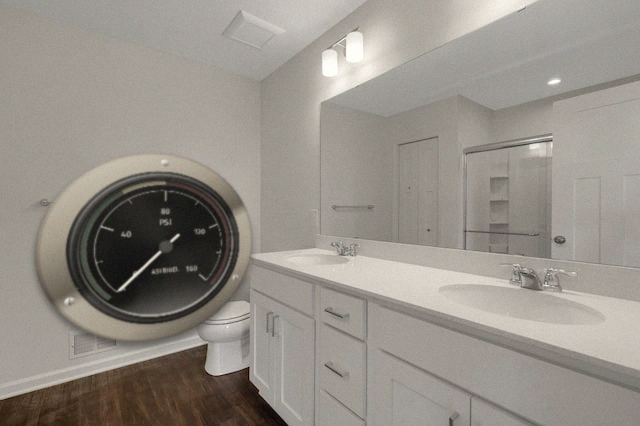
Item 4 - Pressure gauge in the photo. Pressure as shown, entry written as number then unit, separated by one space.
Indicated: 0 psi
